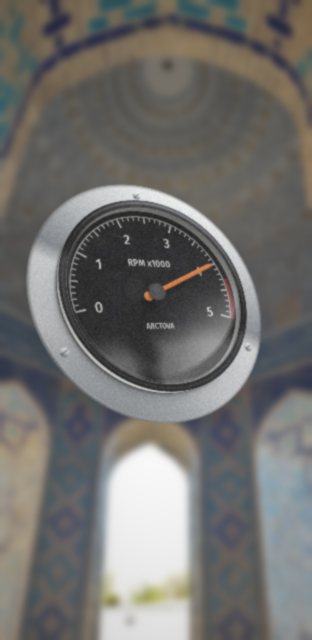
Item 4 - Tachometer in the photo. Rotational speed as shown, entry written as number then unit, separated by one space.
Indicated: 4000 rpm
